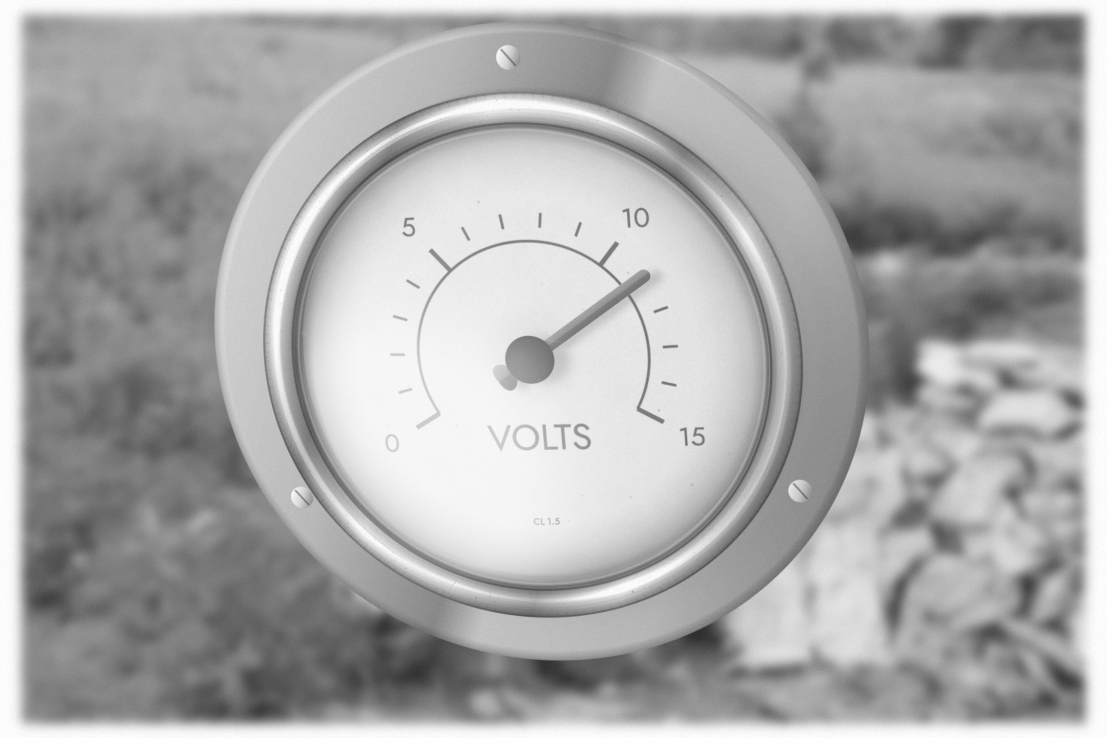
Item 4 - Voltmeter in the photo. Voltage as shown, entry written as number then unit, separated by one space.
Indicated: 11 V
